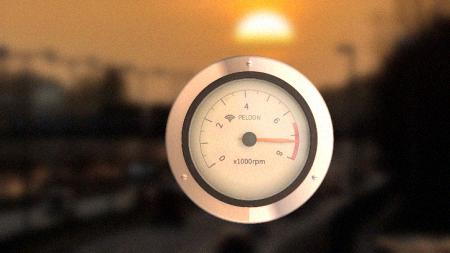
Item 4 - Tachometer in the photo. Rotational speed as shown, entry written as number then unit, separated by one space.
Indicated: 7250 rpm
